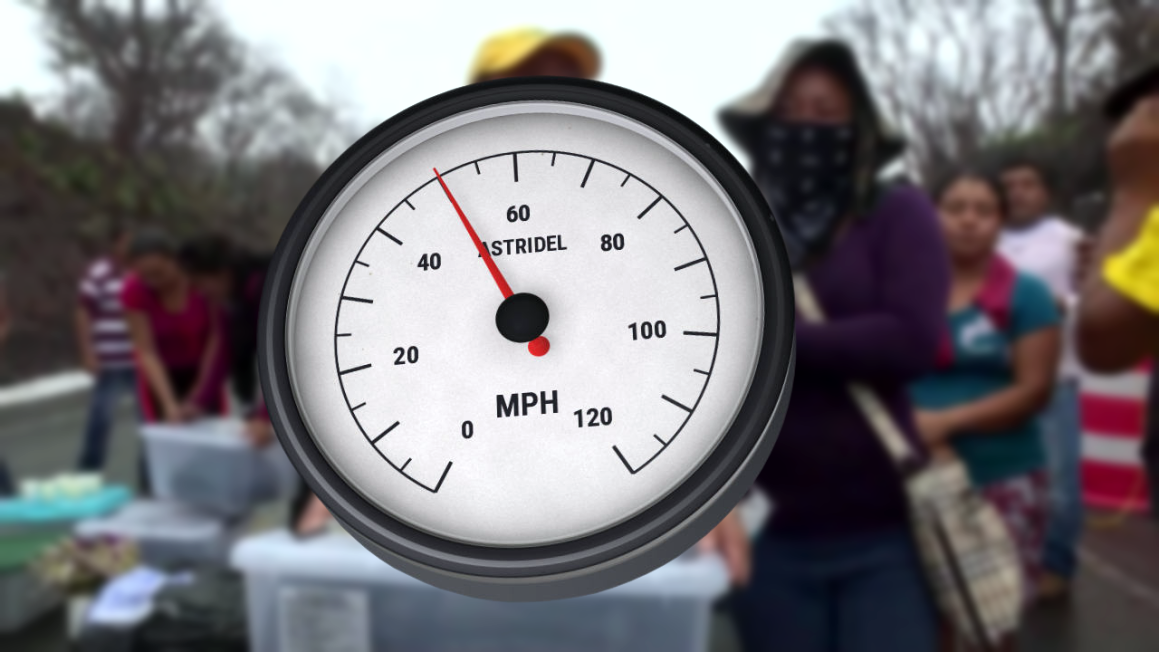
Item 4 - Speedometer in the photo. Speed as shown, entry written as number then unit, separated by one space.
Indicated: 50 mph
